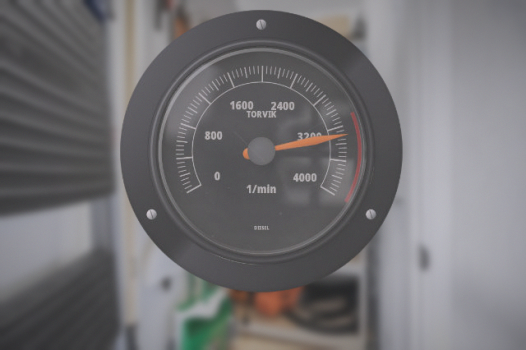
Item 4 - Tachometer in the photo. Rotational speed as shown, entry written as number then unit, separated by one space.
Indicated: 3300 rpm
